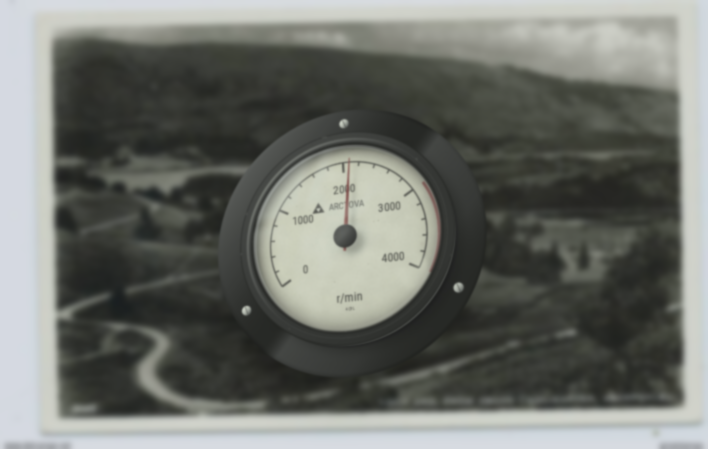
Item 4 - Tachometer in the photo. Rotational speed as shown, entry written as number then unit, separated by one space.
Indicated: 2100 rpm
